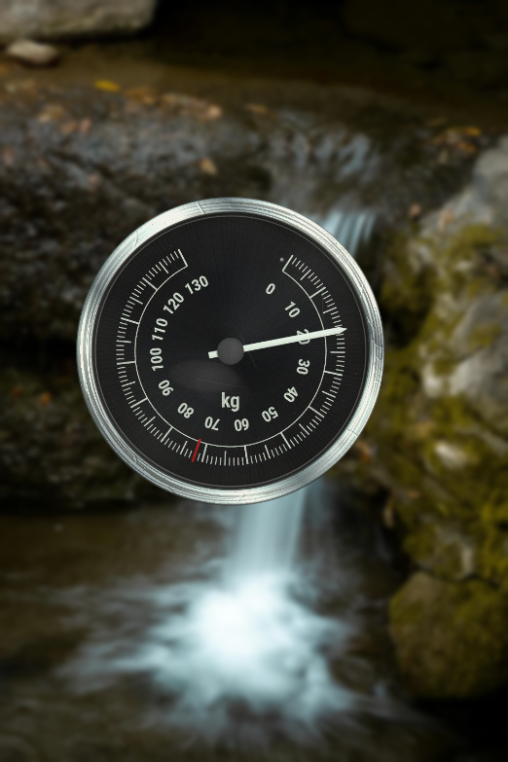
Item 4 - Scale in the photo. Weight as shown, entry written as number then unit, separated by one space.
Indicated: 20 kg
